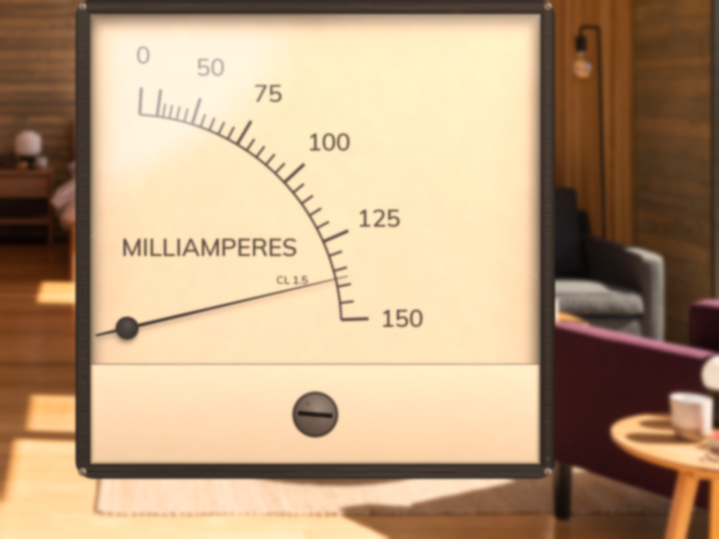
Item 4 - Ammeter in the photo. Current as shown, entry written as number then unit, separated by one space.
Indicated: 137.5 mA
